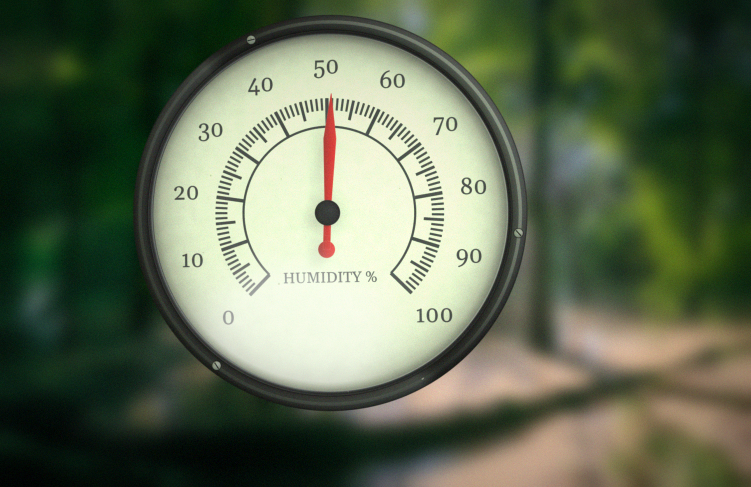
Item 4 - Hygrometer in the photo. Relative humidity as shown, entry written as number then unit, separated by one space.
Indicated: 51 %
